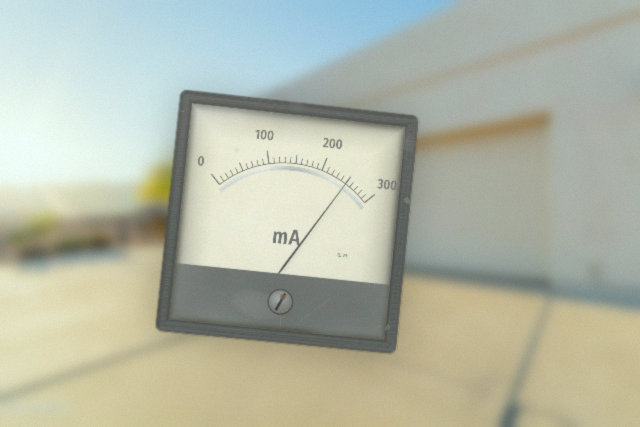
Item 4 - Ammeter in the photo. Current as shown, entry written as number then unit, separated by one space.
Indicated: 250 mA
